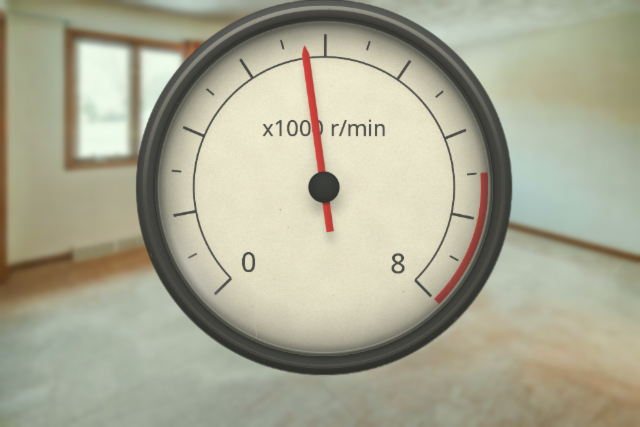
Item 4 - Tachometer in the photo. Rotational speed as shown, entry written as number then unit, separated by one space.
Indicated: 3750 rpm
